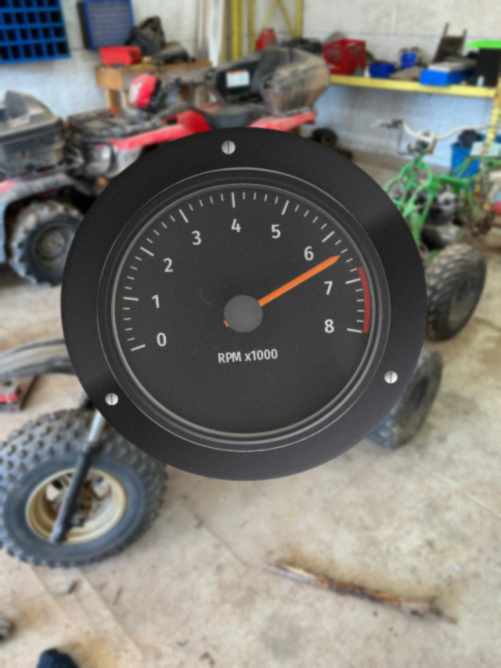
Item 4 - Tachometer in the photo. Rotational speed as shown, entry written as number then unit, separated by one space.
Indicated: 6400 rpm
